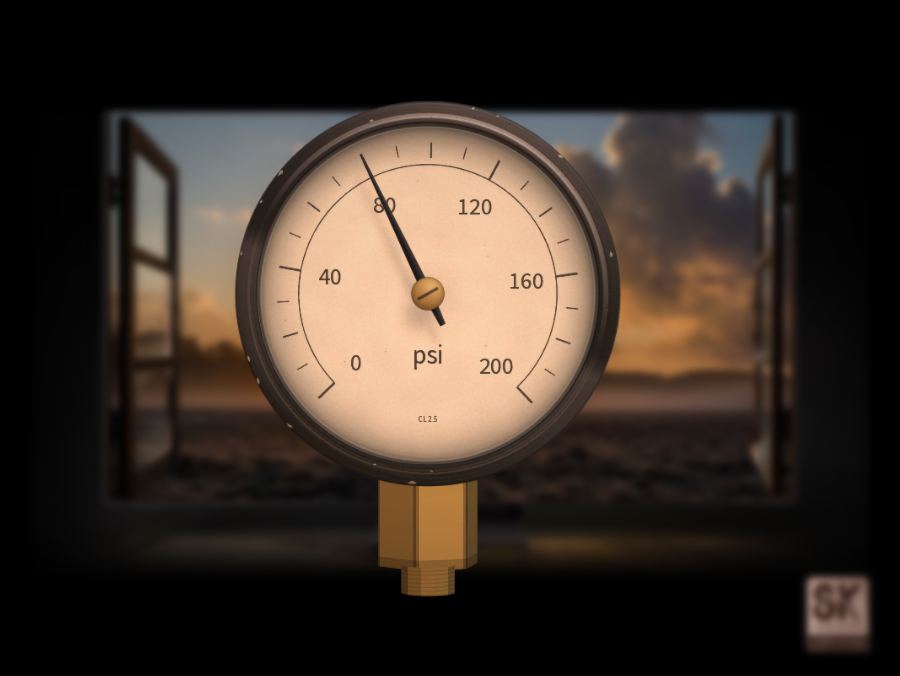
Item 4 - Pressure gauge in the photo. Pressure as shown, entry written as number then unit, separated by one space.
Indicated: 80 psi
